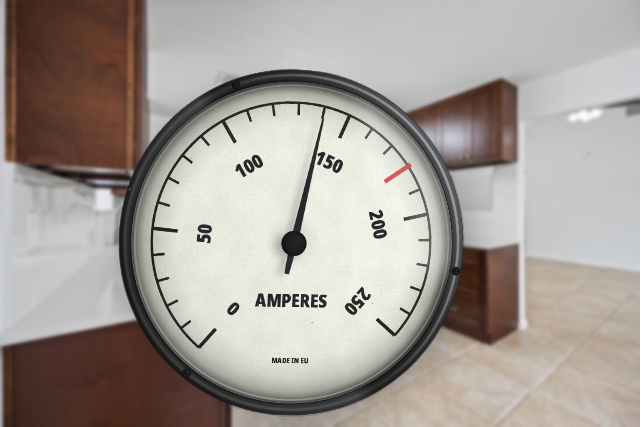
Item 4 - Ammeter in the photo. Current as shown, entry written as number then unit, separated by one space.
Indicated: 140 A
